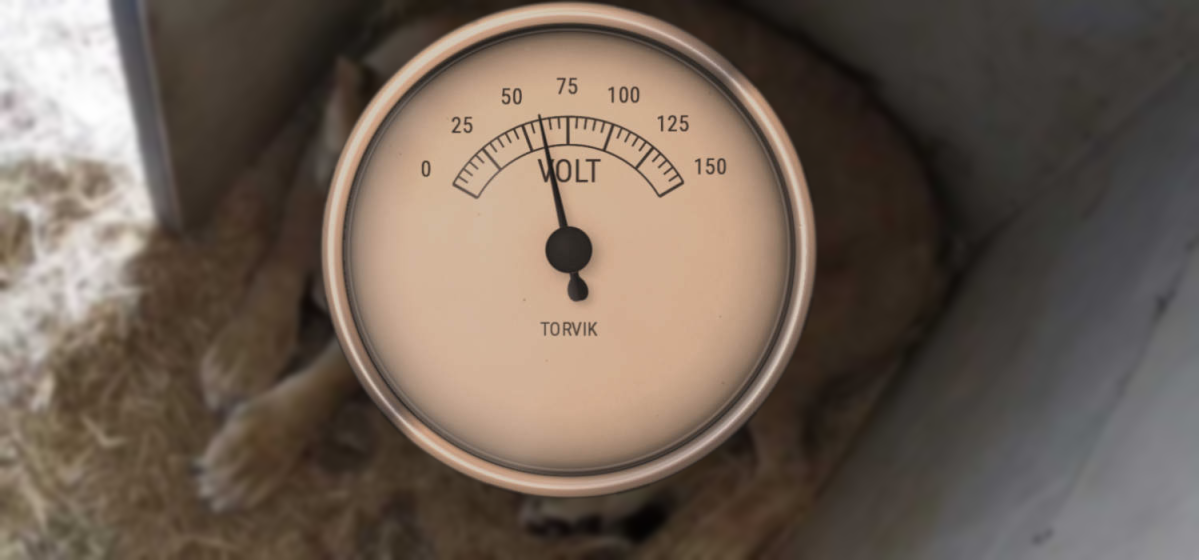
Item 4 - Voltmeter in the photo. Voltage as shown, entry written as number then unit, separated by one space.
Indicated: 60 V
